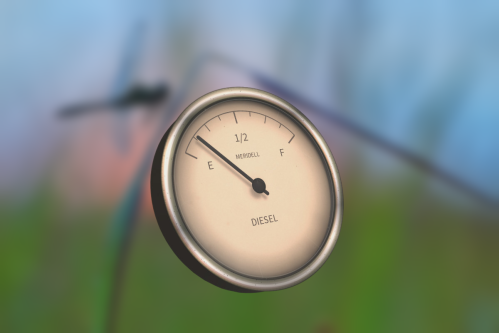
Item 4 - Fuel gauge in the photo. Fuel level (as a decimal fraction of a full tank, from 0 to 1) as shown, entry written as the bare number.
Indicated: 0.125
